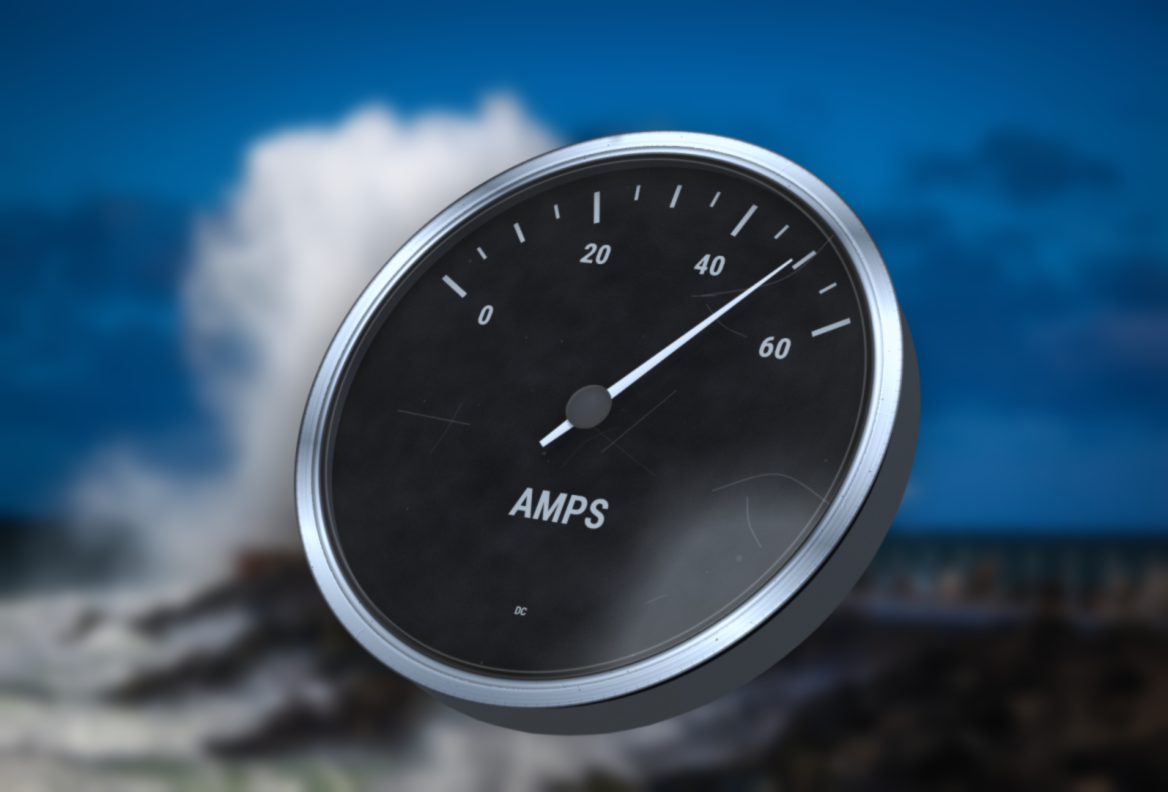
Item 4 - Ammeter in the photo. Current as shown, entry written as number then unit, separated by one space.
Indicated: 50 A
